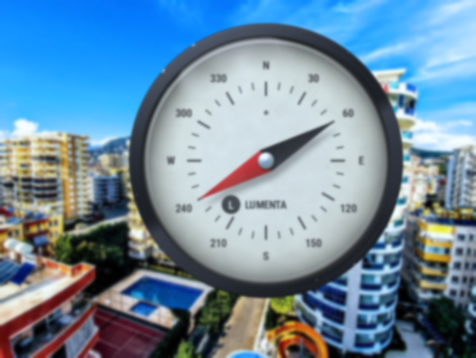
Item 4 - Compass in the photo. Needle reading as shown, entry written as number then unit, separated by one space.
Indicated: 240 °
